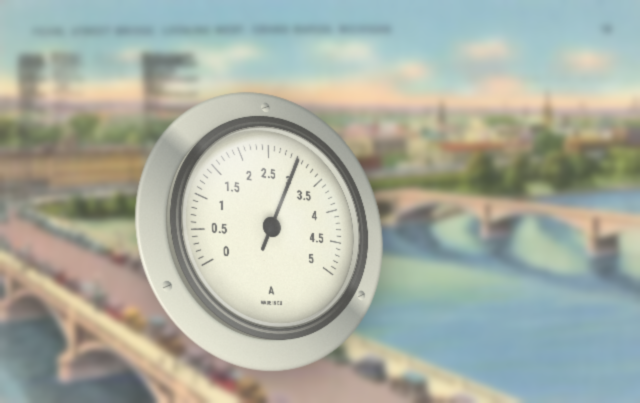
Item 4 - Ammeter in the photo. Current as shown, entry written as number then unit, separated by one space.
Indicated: 3 A
